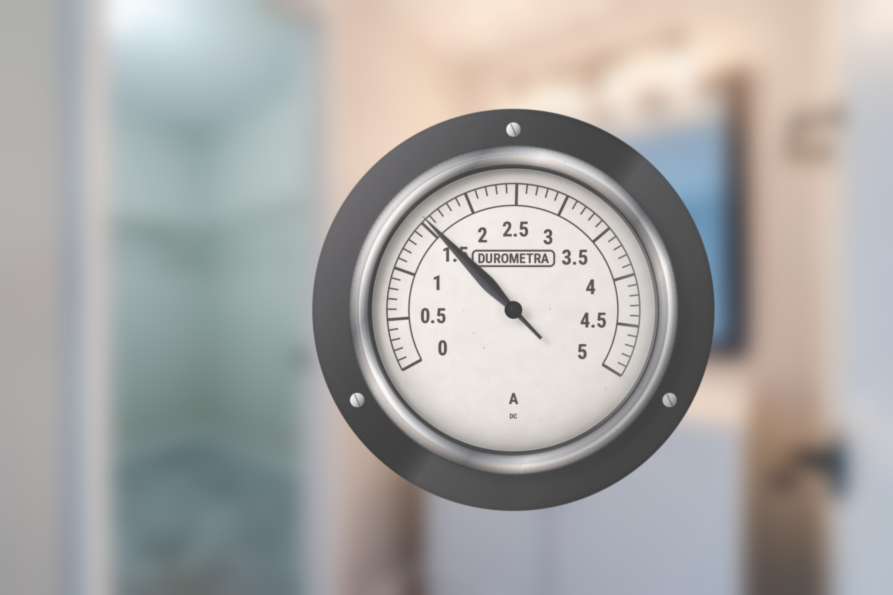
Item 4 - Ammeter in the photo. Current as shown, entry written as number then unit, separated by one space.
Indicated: 1.55 A
